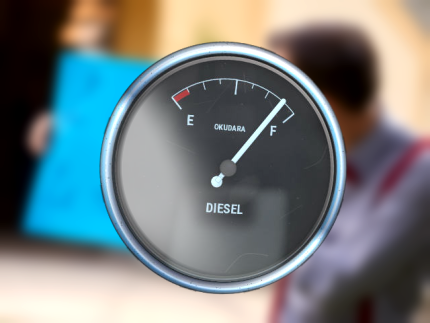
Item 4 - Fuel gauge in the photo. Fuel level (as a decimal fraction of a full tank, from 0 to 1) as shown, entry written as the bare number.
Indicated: 0.875
